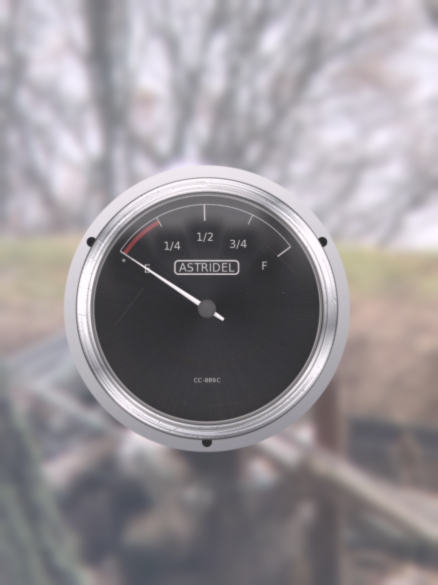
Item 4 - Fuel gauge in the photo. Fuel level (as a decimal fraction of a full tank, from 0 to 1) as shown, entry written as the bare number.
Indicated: 0
